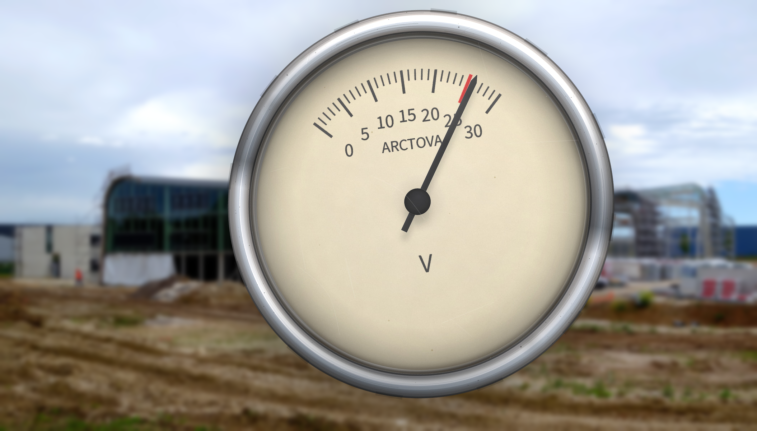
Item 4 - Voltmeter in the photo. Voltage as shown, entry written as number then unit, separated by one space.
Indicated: 26 V
